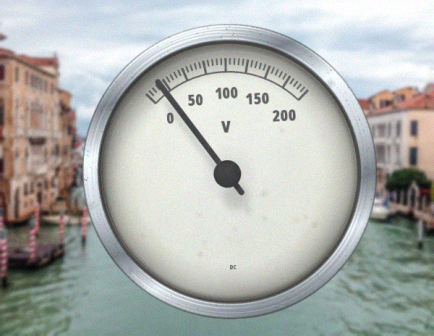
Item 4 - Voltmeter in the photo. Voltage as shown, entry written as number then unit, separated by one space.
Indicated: 20 V
